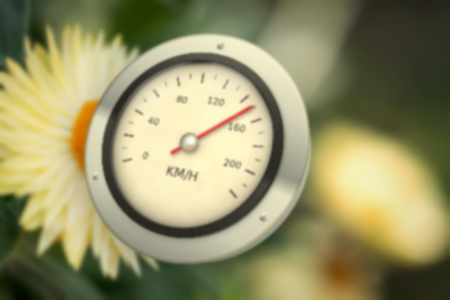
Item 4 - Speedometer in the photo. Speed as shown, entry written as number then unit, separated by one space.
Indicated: 150 km/h
